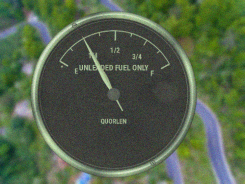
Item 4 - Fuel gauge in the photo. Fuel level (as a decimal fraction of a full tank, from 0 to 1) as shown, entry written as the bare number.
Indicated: 0.25
